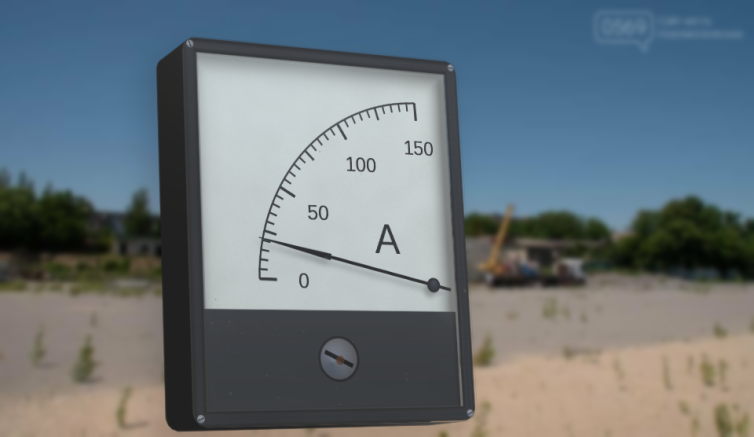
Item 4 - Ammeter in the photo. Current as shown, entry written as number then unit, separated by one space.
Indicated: 20 A
